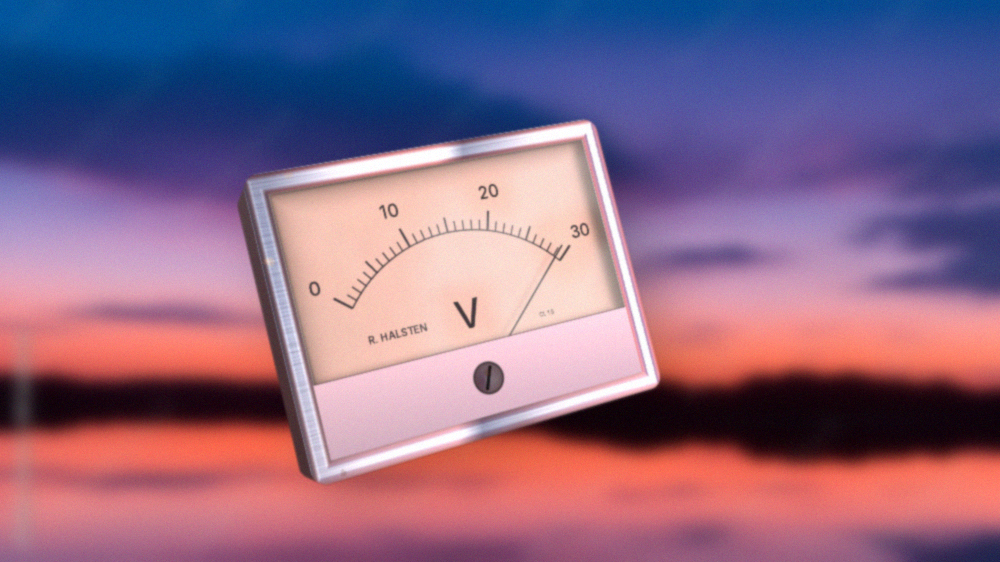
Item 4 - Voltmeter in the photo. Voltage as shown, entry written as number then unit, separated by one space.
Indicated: 29 V
